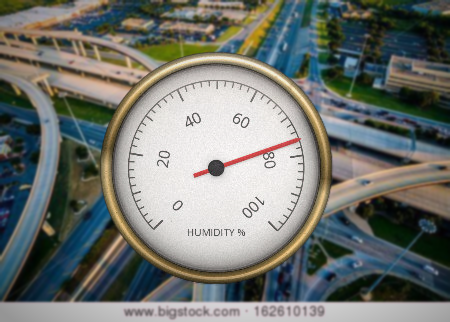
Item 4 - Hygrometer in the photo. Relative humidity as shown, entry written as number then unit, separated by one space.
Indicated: 76 %
